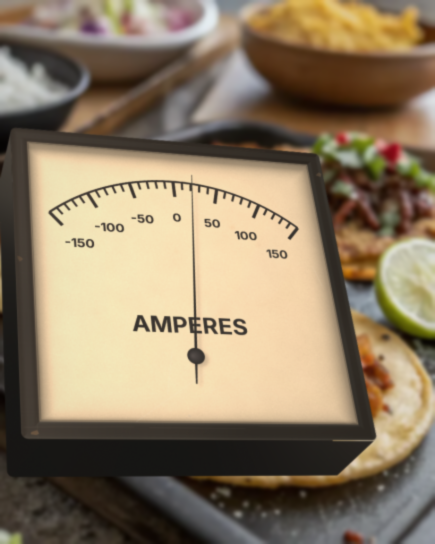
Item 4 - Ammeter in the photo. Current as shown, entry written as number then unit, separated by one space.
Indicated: 20 A
